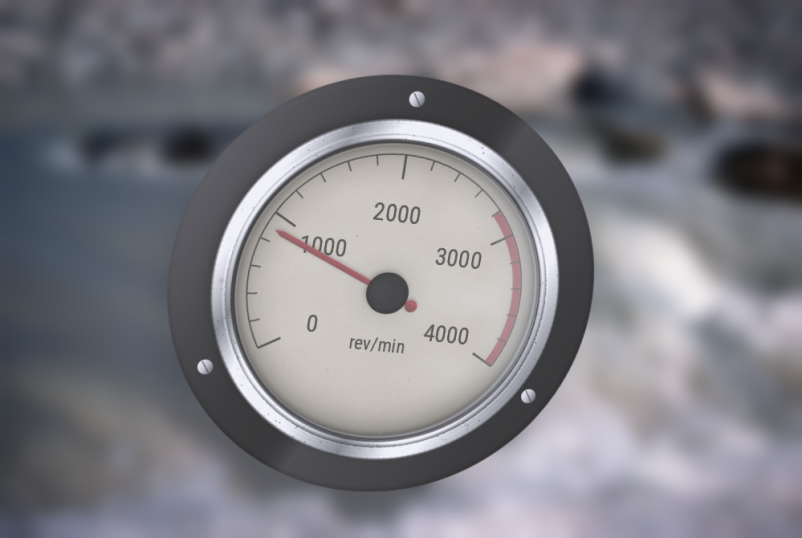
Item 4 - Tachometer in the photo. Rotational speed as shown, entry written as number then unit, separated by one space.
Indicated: 900 rpm
